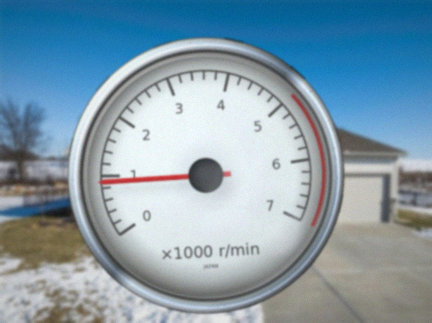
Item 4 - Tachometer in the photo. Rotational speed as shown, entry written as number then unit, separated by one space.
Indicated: 900 rpm
